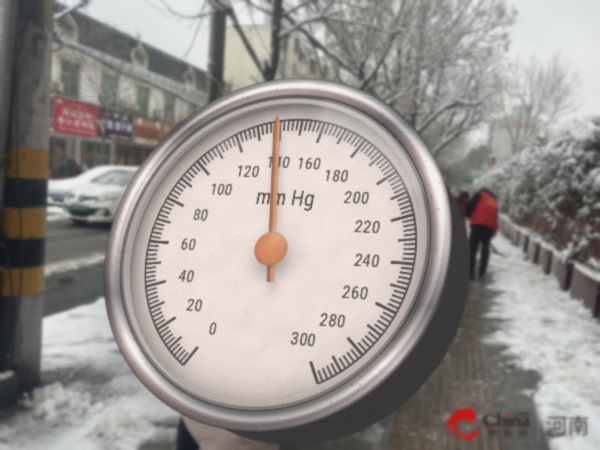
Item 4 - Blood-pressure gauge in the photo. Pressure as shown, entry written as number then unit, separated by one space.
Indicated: 140 mmHg
